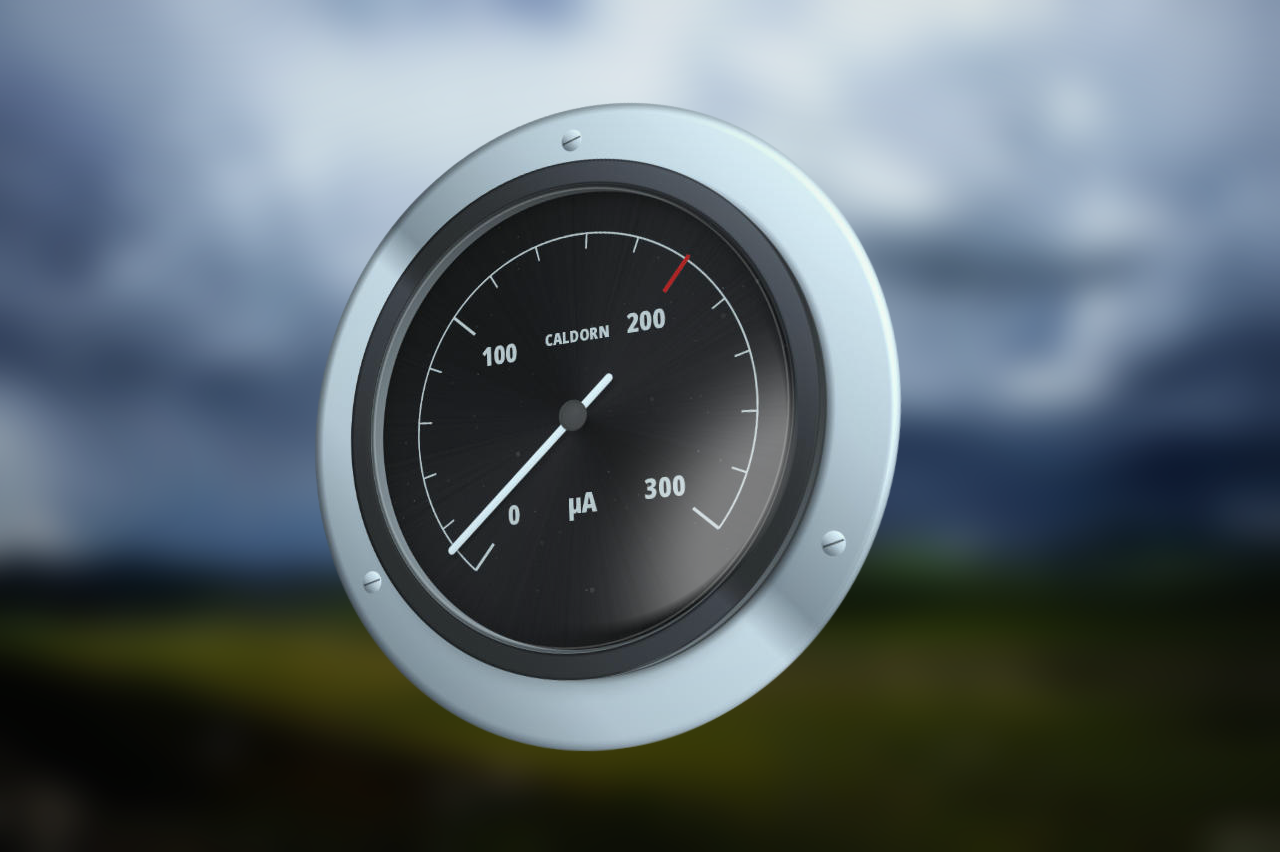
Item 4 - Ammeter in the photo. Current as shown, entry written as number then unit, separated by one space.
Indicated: 10 µA
